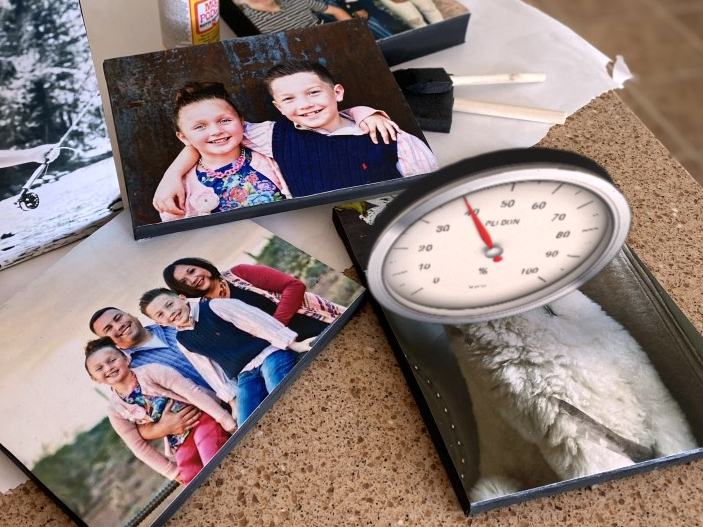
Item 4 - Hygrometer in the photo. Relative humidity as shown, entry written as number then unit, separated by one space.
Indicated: 40 %
